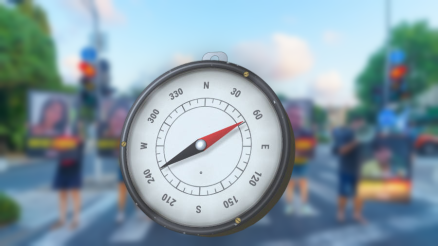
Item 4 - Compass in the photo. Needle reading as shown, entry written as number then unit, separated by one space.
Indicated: 60 °
